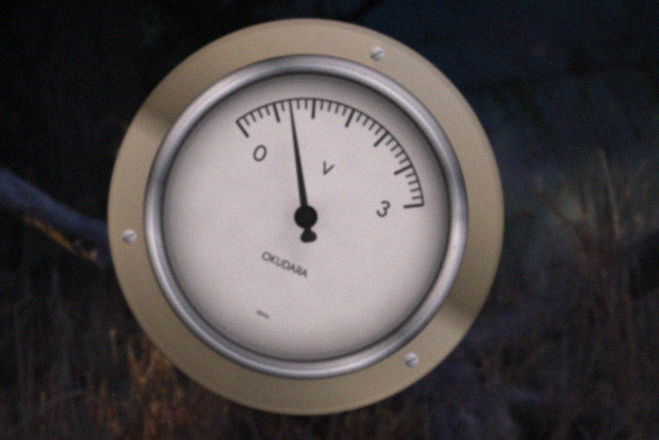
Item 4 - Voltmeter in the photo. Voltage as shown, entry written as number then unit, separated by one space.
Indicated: 0.7 V
